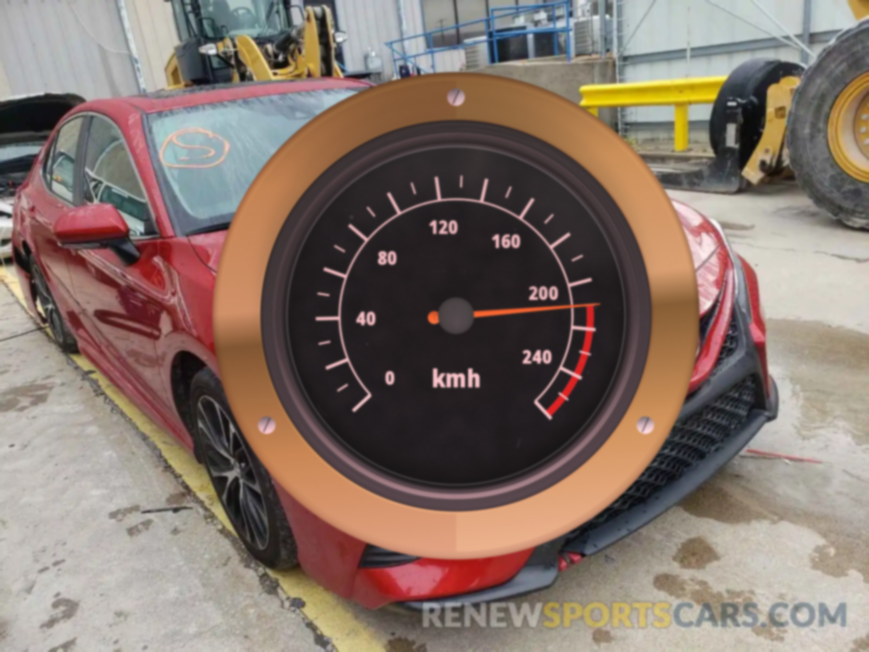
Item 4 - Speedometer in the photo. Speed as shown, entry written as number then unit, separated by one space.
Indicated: 210 km/h
